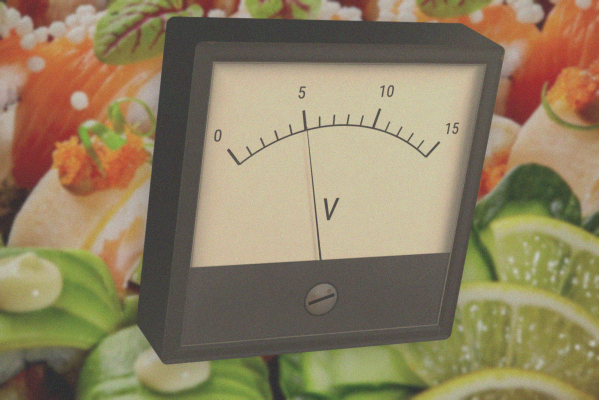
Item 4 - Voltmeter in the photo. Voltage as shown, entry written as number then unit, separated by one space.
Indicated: 5 V
